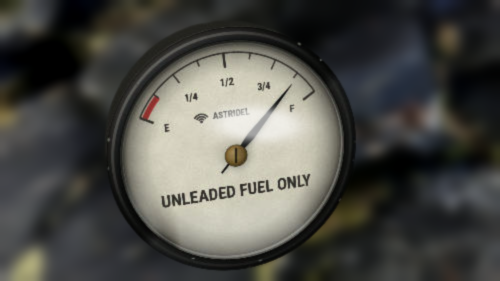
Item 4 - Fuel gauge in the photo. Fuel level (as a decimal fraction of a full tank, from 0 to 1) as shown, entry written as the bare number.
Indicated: 0.875
